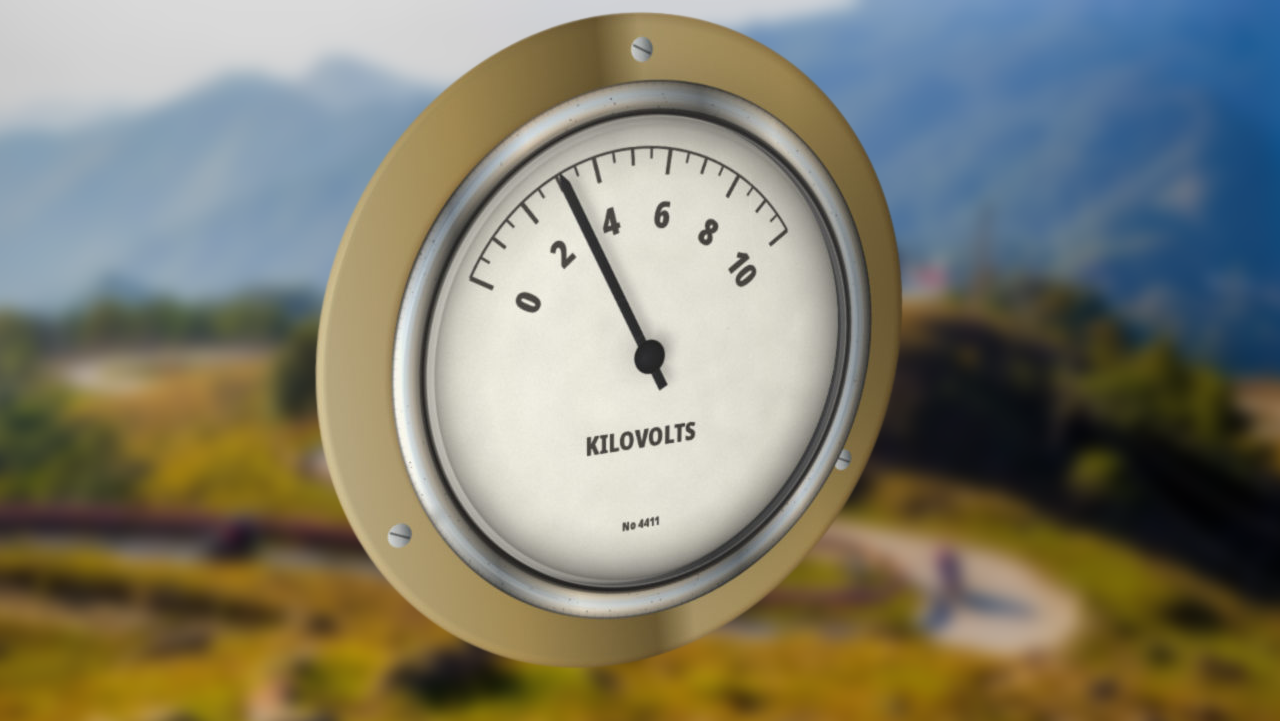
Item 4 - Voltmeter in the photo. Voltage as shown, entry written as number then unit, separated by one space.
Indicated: 3 kV
